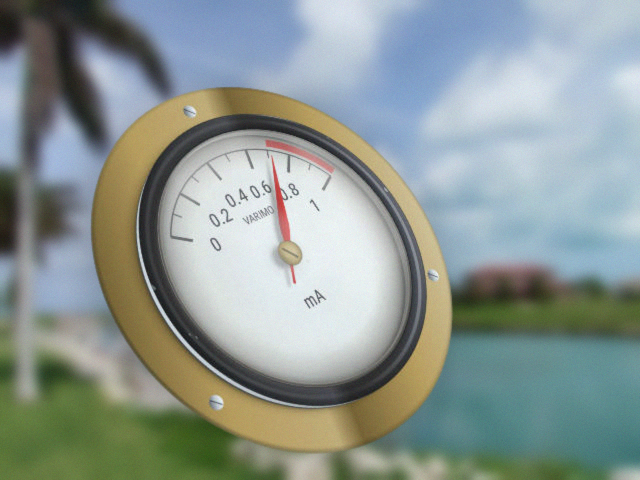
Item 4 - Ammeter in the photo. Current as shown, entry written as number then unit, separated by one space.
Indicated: 0.7 mA
